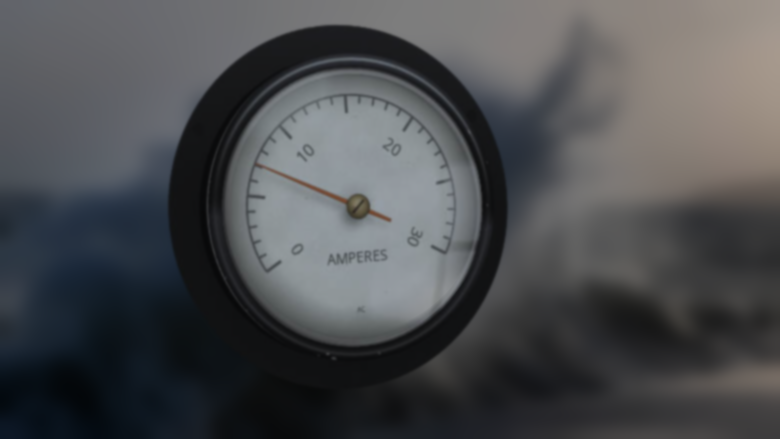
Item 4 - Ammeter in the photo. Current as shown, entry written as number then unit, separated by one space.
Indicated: 7 A
